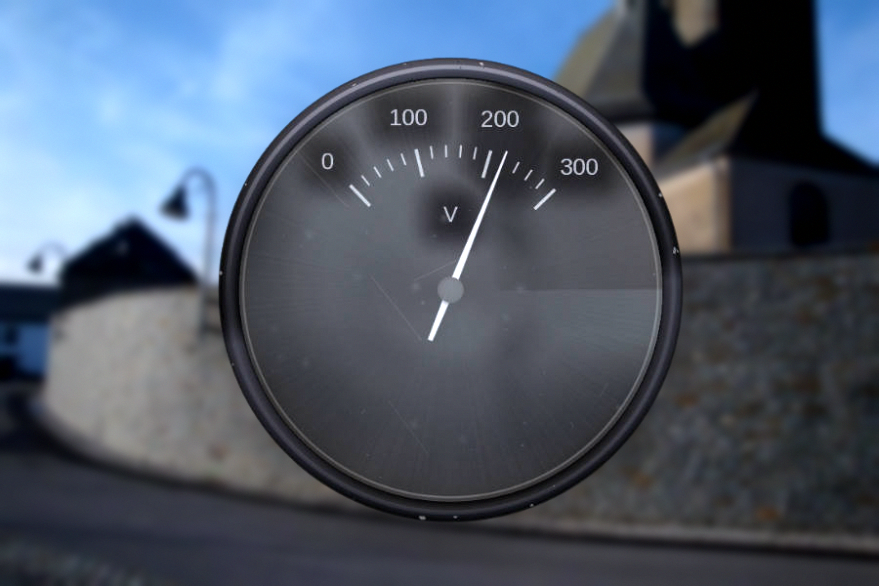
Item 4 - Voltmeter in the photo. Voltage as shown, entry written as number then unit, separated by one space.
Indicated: 220 V
